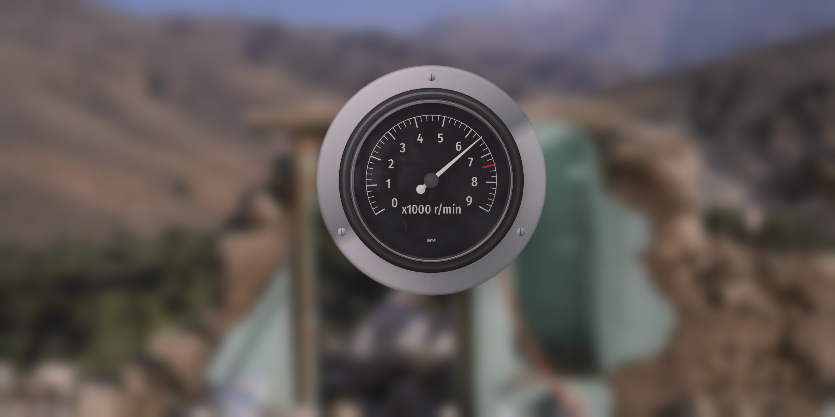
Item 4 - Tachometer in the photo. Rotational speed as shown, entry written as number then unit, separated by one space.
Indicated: 6400 rpm
